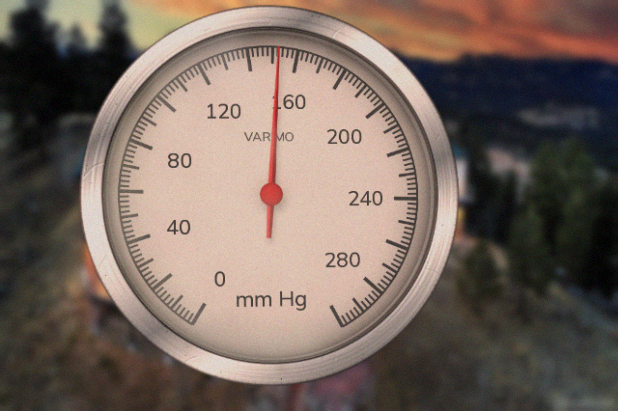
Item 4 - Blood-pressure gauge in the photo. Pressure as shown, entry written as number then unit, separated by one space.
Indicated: 152 mmHg
